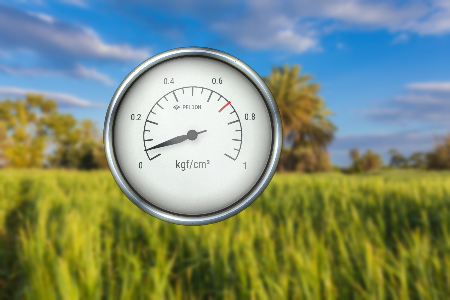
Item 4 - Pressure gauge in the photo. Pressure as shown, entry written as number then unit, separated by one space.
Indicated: 0.05 kg/cm²
